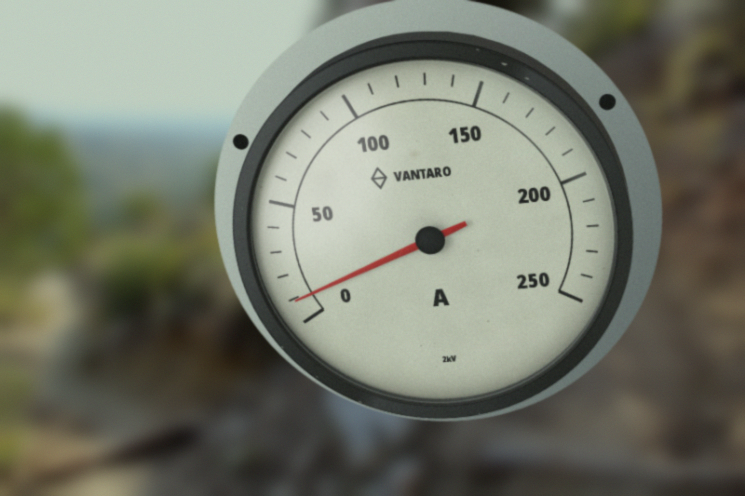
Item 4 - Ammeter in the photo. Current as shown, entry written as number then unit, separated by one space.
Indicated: 10 A
